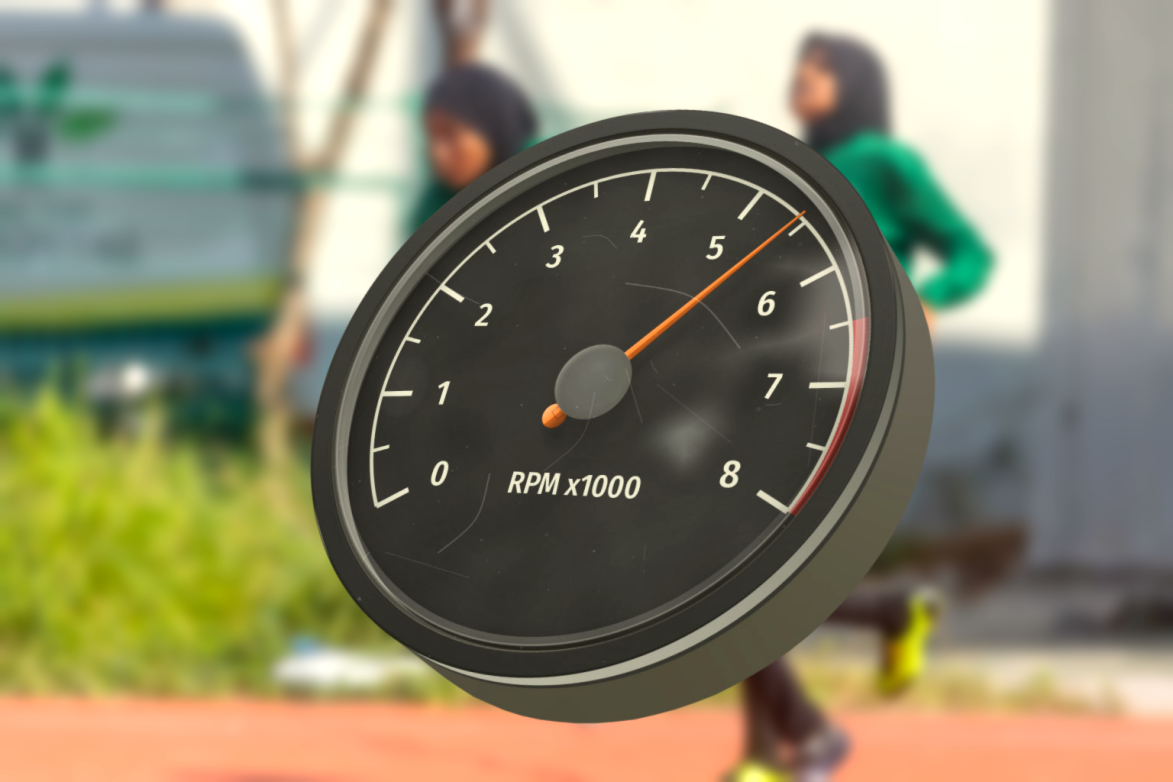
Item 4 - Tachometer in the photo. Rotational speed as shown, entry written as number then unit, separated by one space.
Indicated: 5500 rpm
